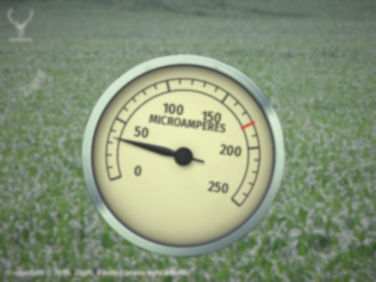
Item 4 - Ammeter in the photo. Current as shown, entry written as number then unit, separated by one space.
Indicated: 35 µA
